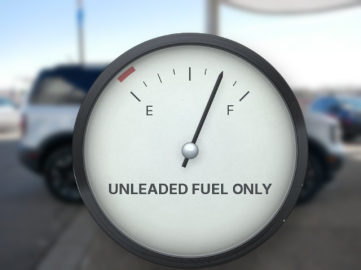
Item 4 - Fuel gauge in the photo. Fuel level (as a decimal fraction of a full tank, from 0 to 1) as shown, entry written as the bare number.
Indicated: 0.75
